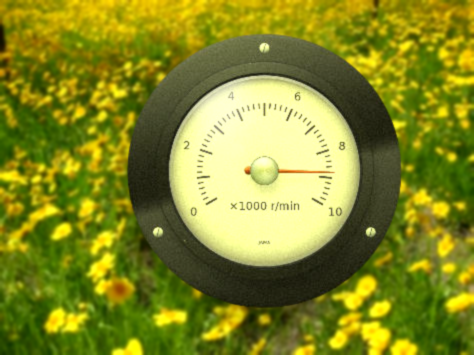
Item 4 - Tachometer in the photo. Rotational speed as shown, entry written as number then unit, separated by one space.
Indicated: 8800 rpm
